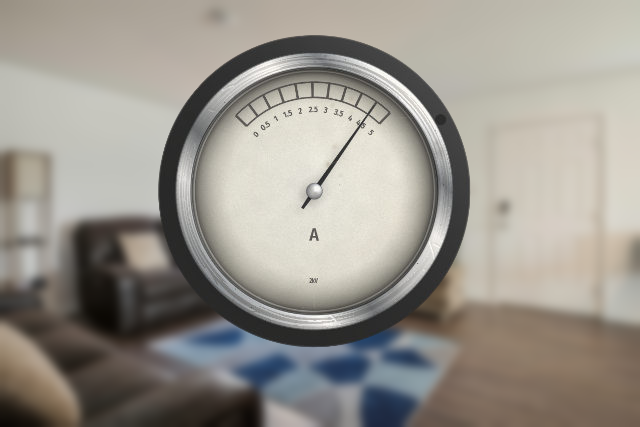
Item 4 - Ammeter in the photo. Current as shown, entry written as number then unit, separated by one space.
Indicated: 4.5 A
